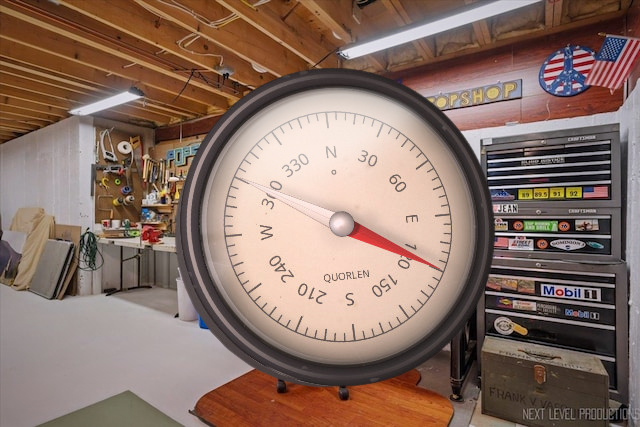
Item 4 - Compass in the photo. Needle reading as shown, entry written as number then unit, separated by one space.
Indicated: 120 °
